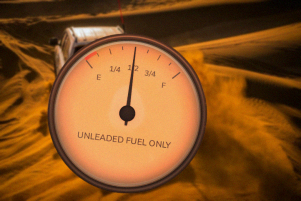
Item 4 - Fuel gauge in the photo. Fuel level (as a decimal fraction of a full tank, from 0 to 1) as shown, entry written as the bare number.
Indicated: 0.5
